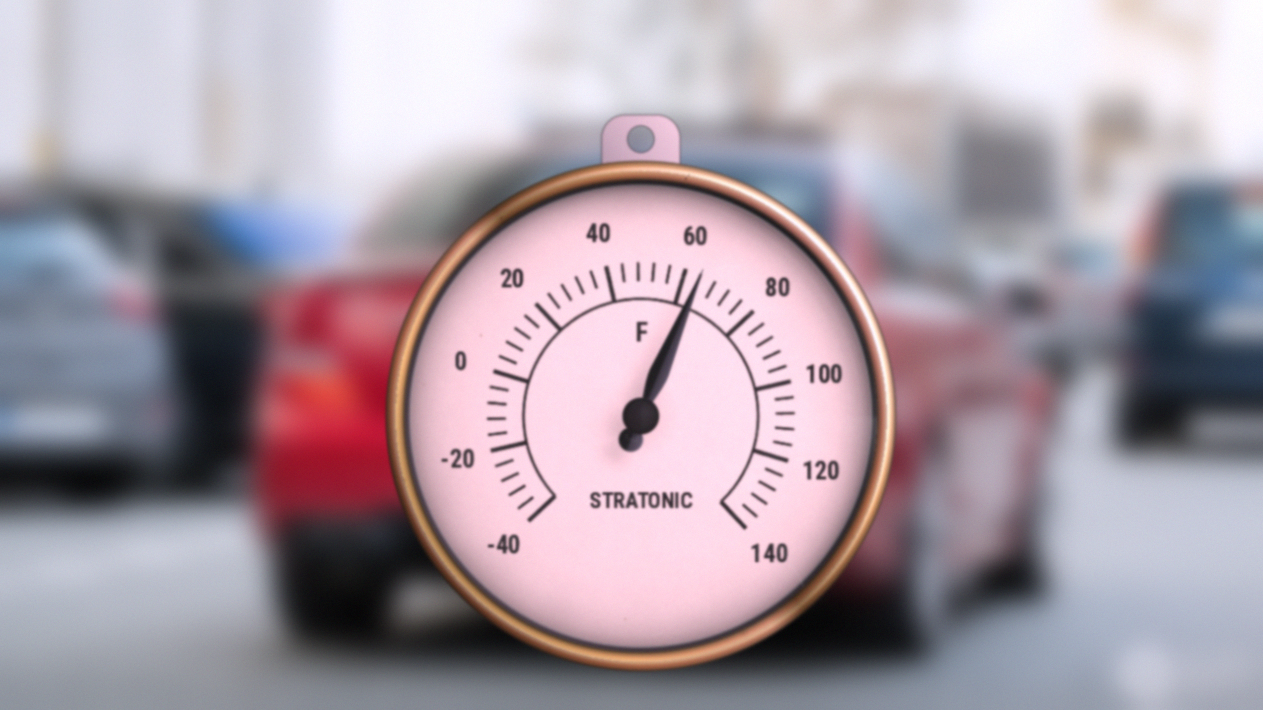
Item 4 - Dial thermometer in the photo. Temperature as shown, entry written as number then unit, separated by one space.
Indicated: 64 °F
